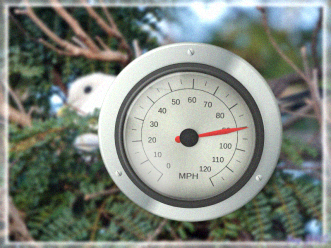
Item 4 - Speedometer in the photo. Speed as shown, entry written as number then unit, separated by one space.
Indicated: 90 mph
